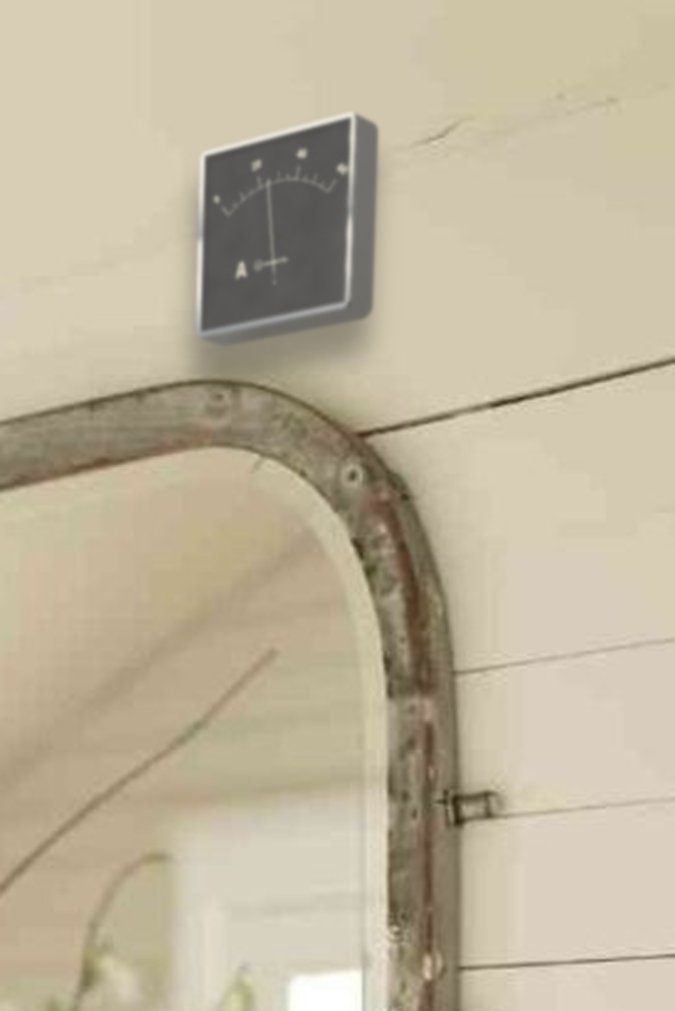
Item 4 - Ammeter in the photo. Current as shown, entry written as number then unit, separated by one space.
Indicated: 25 A
